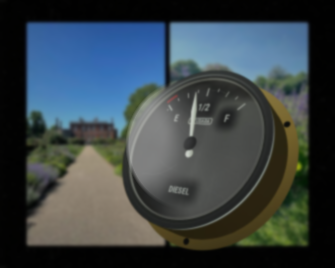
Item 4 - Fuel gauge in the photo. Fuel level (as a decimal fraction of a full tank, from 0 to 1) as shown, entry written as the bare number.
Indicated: 0.375
